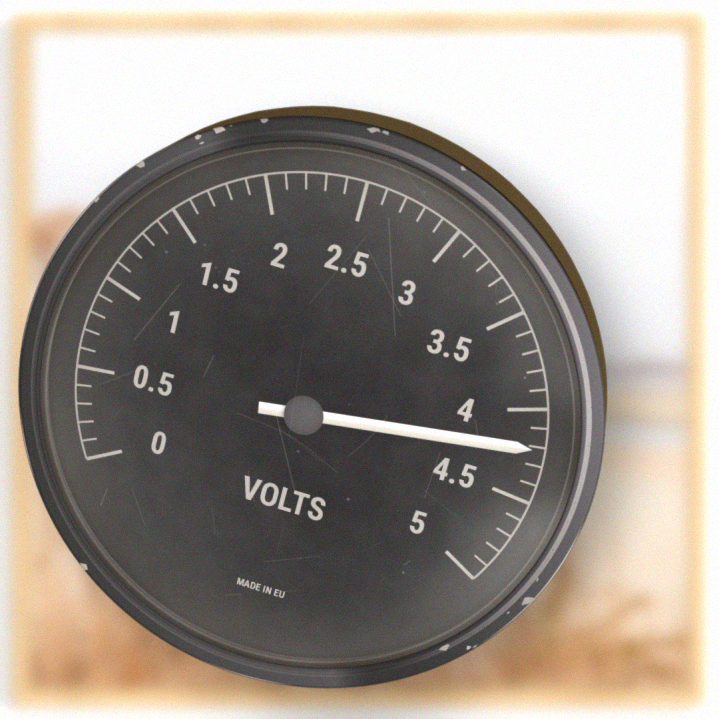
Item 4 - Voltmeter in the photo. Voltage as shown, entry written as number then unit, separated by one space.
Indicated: 4.2 V
